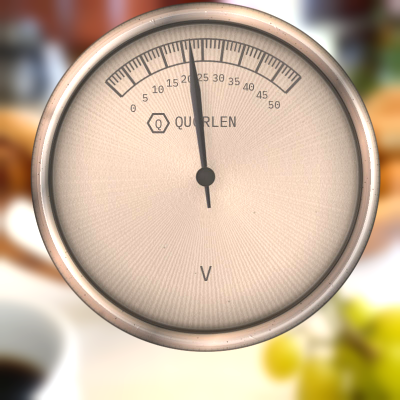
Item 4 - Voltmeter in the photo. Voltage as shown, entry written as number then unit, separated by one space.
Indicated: 22 V
